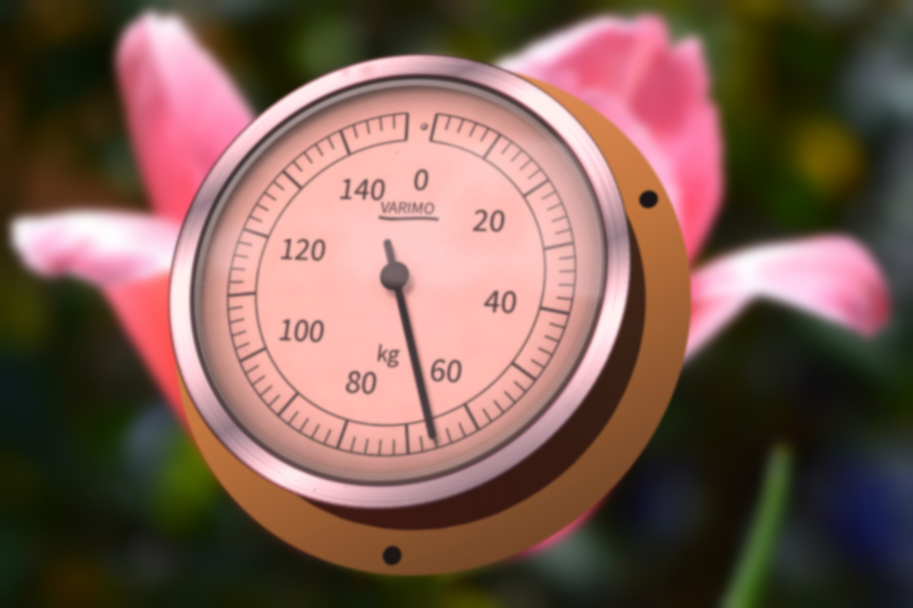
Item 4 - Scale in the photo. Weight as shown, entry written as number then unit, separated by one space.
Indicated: 66 kg
